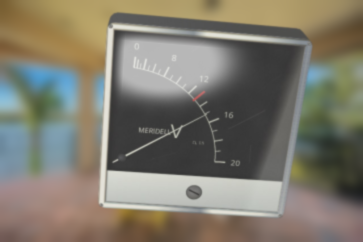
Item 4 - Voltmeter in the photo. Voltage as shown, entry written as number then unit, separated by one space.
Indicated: 15 V
